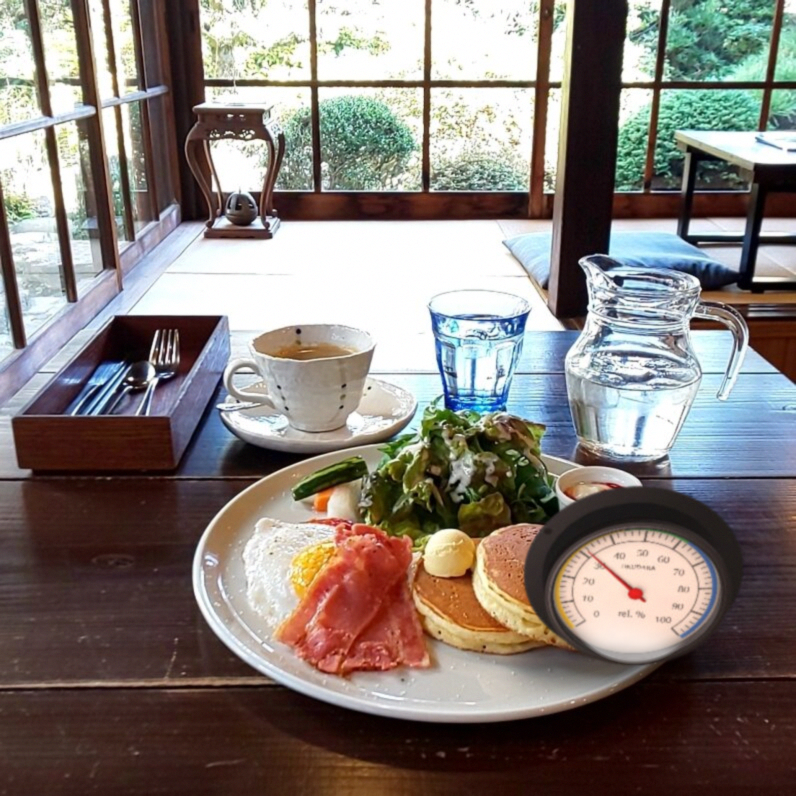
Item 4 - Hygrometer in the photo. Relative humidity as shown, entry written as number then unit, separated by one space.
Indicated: 32 %
